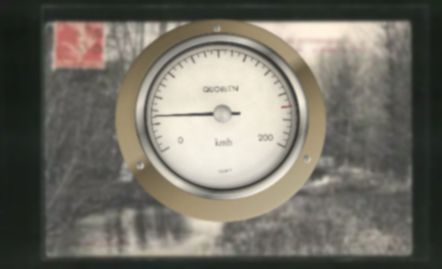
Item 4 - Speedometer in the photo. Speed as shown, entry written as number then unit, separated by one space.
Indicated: 25 km/h
